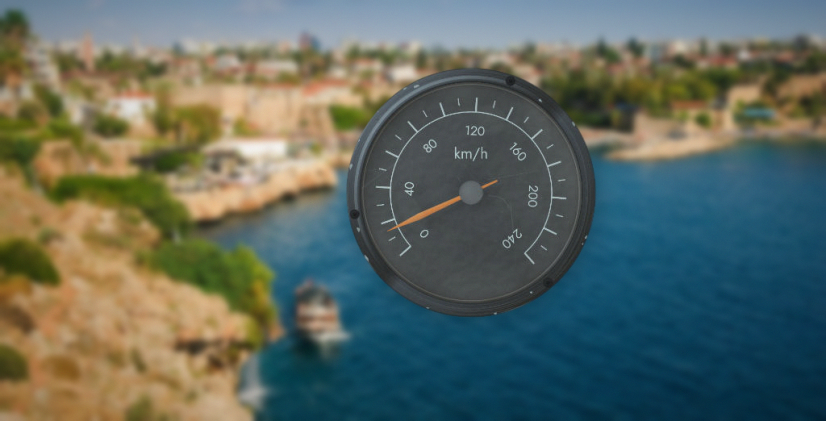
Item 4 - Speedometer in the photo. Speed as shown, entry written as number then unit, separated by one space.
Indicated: 15 km/h
